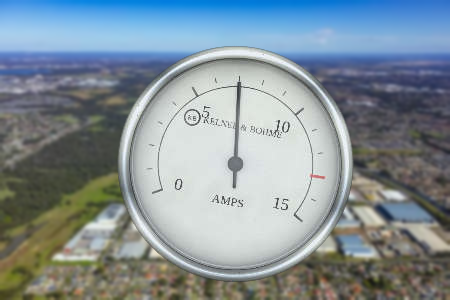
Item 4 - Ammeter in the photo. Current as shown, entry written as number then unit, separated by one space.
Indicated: 7 A
